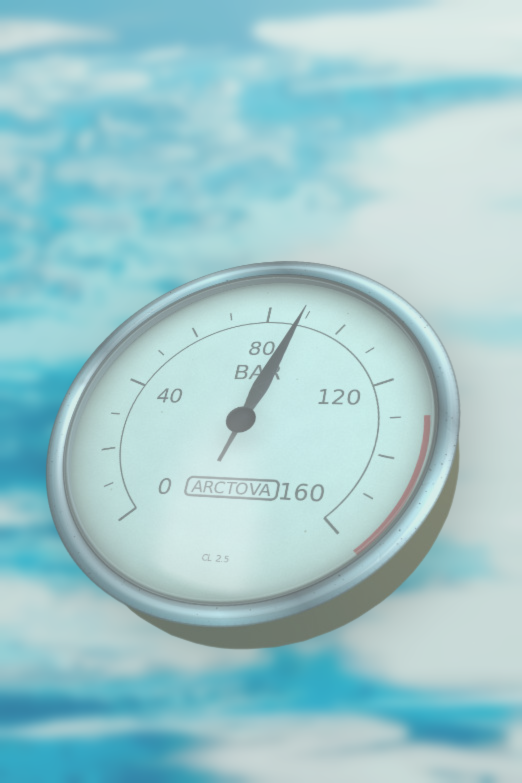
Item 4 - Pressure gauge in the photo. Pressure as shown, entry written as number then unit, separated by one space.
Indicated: 90 bar
